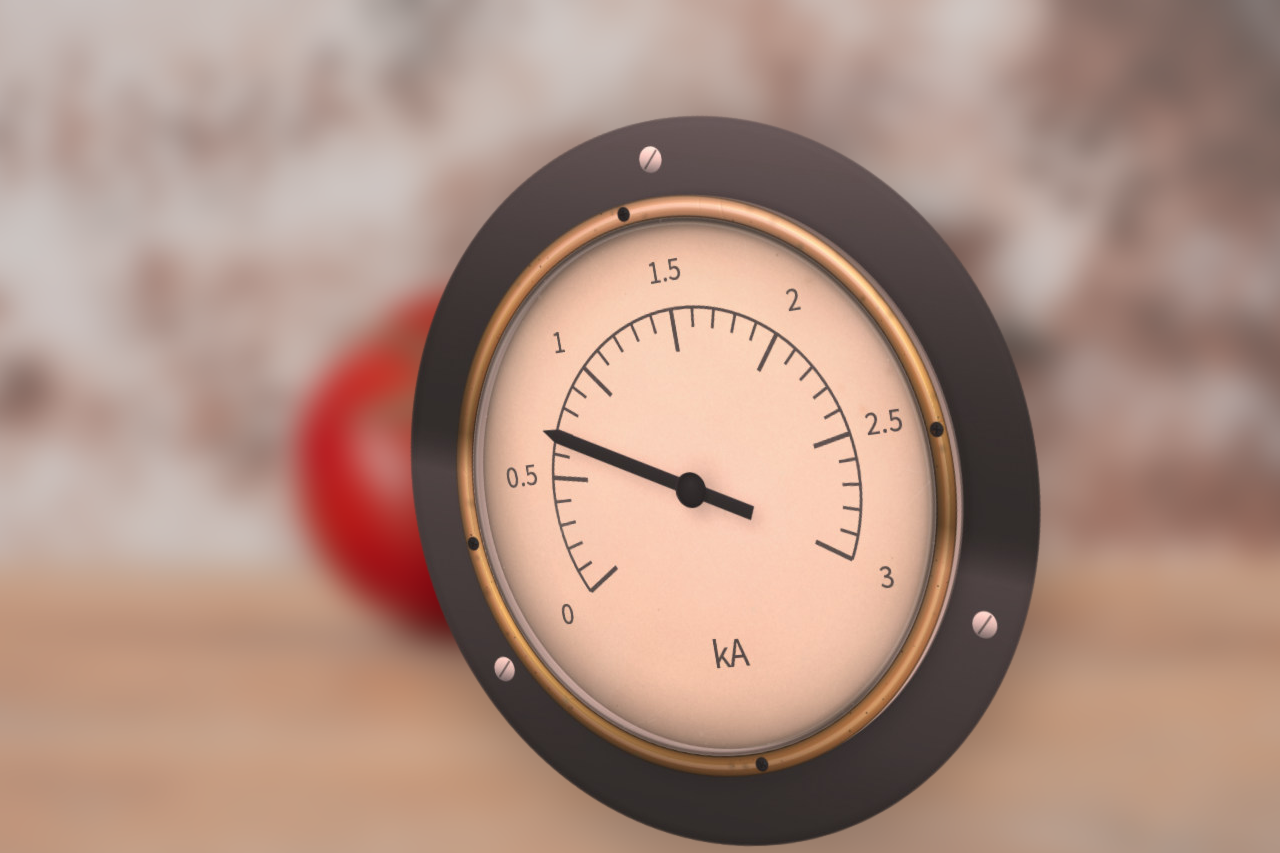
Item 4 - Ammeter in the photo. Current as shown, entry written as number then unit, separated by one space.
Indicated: 0.7 kA
